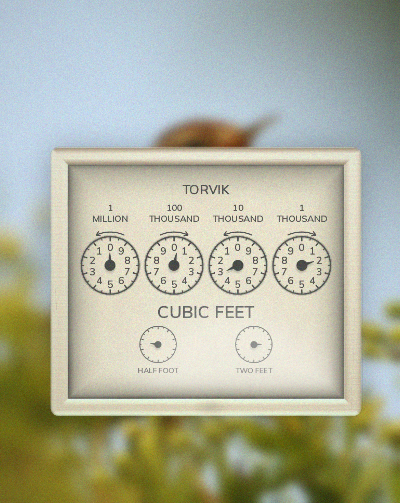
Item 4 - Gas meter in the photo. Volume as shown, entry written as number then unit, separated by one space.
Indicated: 3200 ft³
